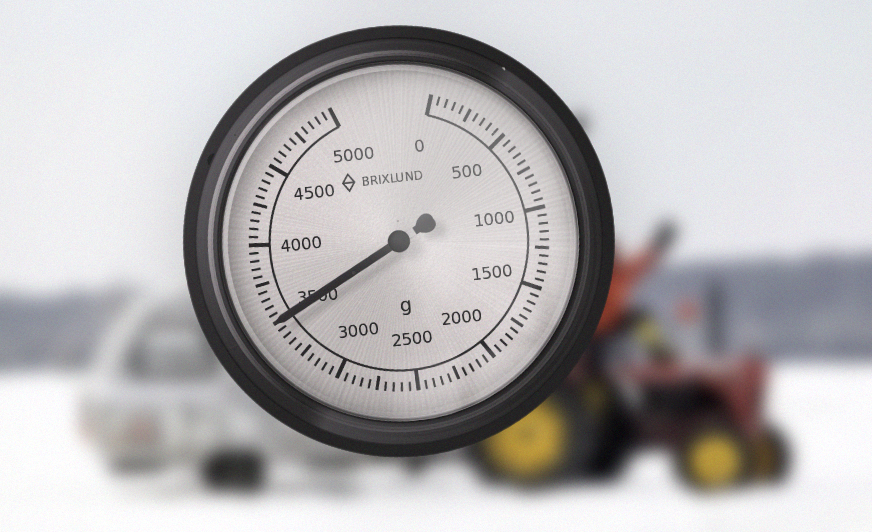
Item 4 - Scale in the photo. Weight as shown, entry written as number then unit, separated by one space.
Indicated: 3500 g
